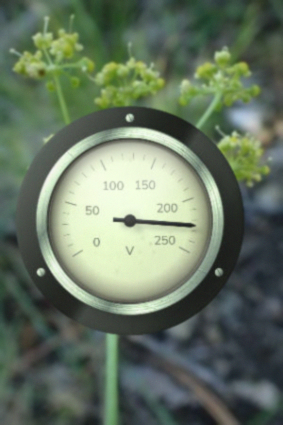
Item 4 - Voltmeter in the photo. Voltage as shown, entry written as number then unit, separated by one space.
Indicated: 225 V
